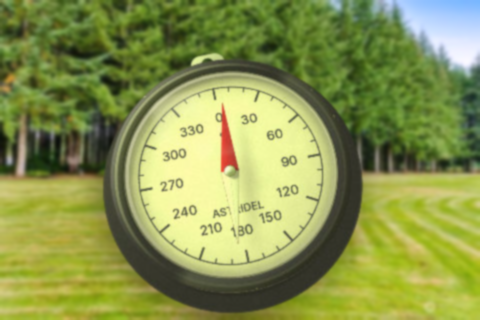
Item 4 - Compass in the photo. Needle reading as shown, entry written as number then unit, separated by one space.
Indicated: 5 °
